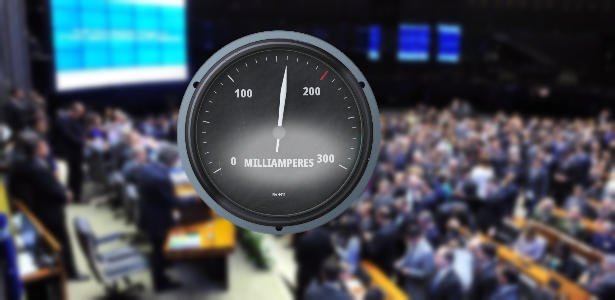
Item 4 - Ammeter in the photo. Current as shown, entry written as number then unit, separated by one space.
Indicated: 160 mA
